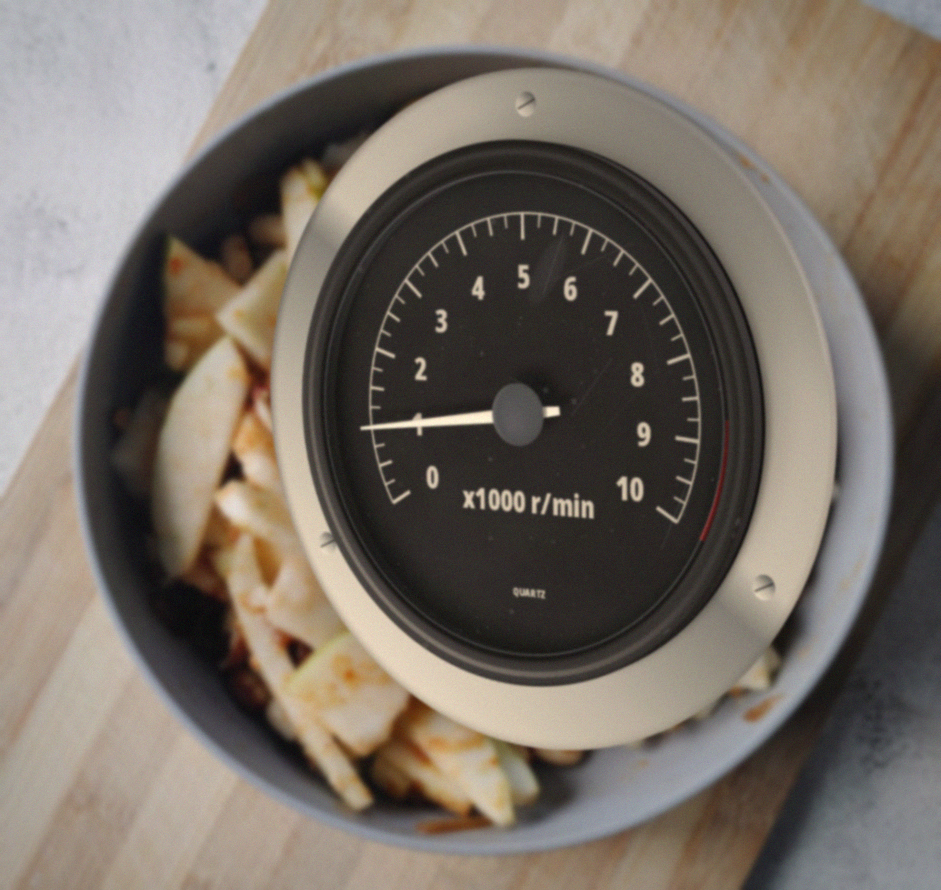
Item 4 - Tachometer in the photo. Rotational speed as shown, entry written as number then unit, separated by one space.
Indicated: 1000 rpm
